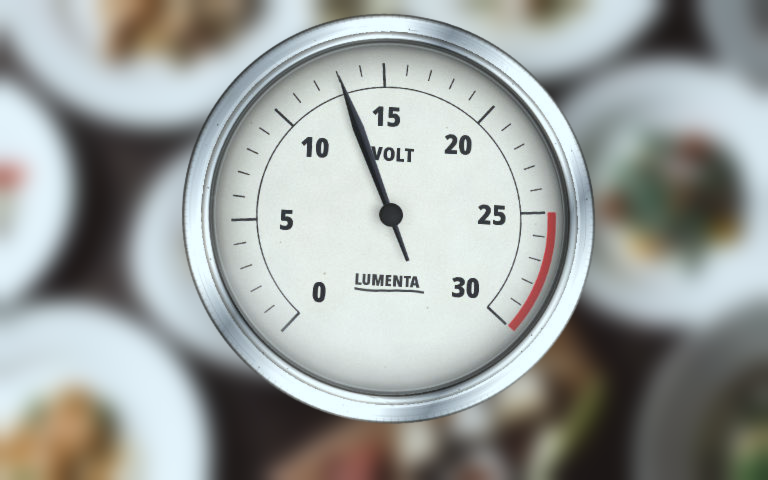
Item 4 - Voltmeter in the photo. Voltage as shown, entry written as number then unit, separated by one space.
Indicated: 13 V
